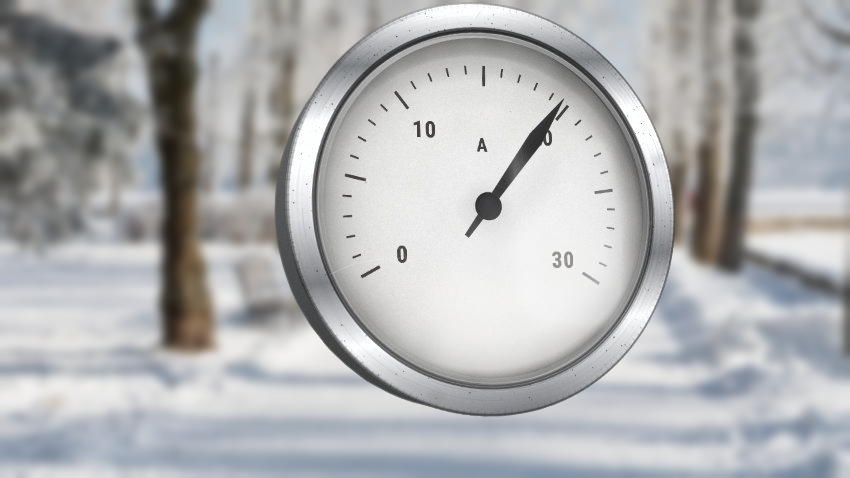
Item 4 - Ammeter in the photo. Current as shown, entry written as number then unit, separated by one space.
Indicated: 19.5 A
